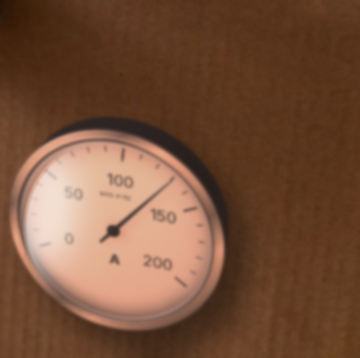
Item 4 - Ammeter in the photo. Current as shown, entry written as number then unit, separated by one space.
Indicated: 130 A
